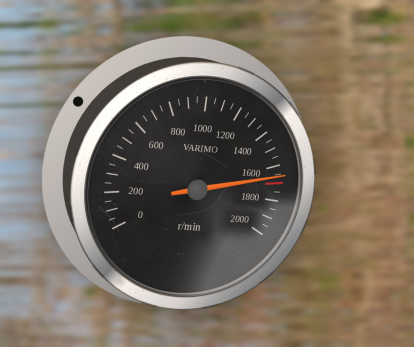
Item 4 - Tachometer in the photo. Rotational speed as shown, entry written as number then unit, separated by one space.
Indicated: 1650 rpm
